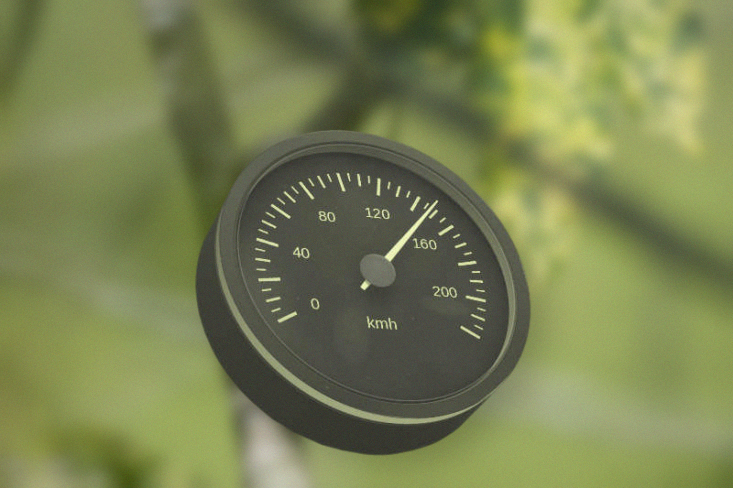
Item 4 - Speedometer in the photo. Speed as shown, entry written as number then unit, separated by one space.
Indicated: 147.5 km/h
